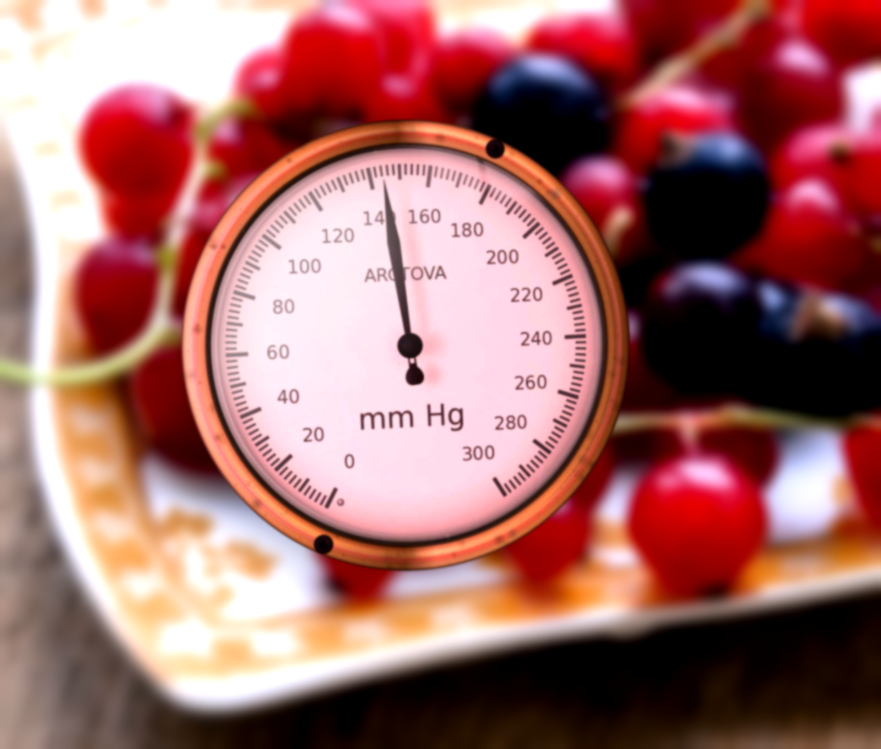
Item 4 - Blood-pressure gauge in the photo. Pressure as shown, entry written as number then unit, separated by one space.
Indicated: 144 mmHg
